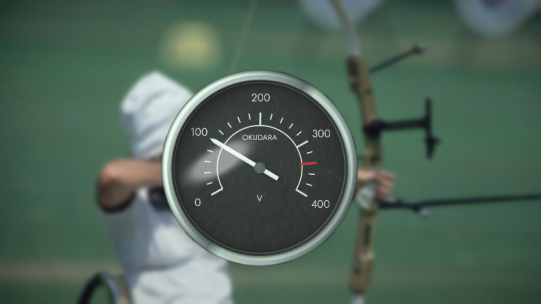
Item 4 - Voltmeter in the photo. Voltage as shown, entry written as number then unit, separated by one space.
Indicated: 100 V
